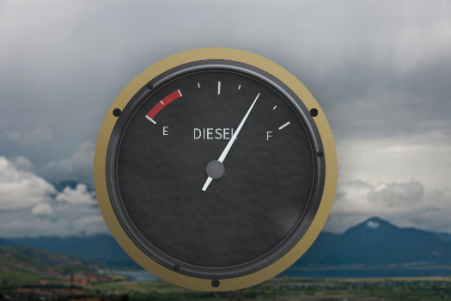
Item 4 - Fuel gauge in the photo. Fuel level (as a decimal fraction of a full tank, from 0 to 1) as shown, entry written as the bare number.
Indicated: 0.75
